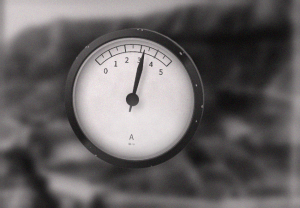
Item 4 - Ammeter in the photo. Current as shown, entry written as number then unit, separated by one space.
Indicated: 3.25 A
